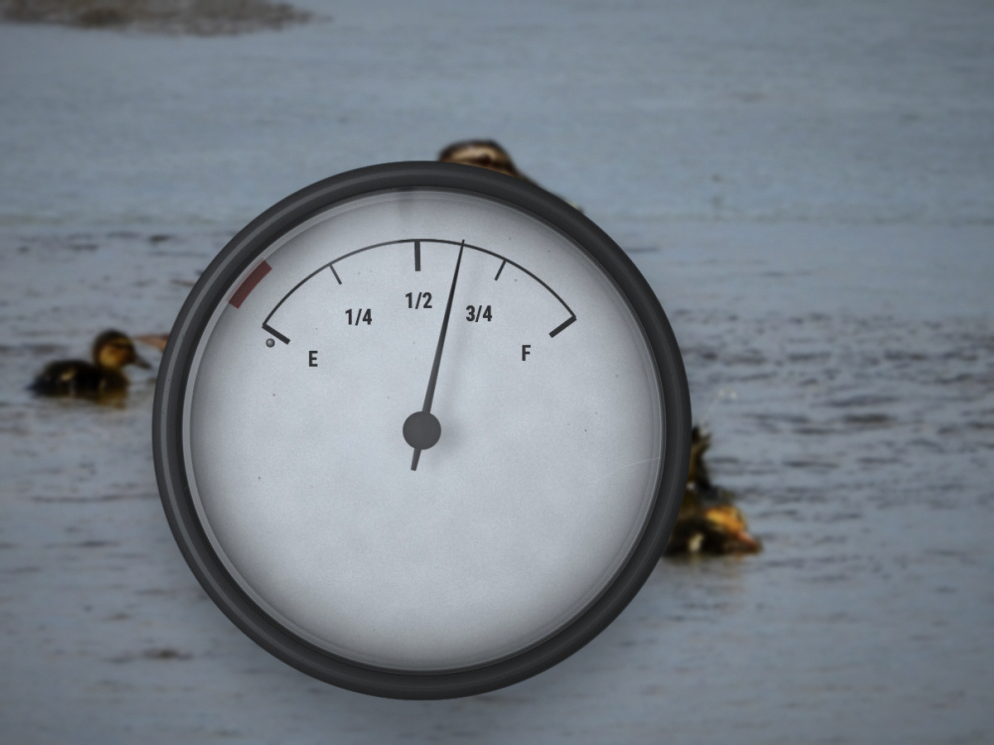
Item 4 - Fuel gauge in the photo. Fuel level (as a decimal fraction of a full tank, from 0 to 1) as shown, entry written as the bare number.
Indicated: 0.625
